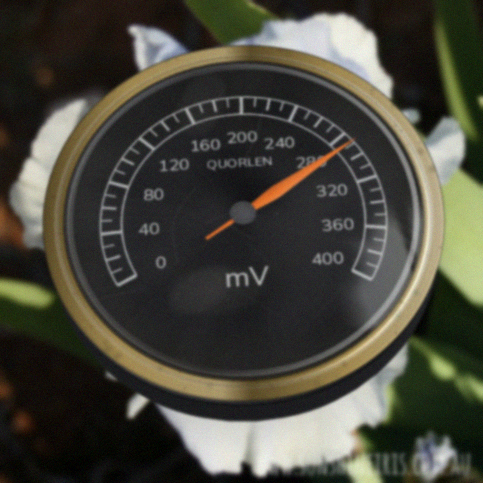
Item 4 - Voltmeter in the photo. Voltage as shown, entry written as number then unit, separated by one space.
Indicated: 290 mV
